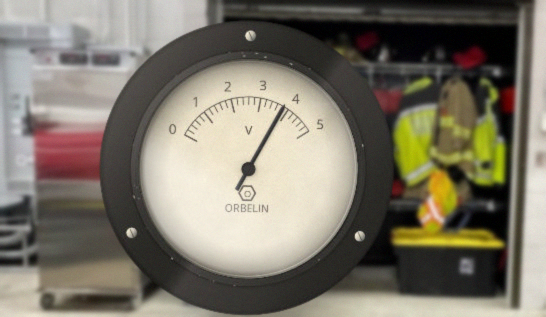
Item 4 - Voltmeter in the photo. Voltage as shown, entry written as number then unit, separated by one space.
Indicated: 3.8 V
